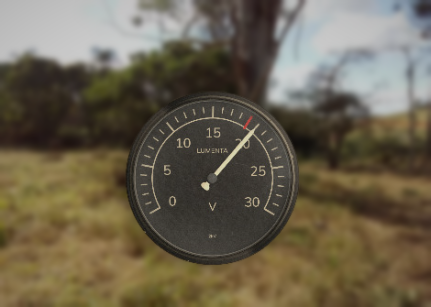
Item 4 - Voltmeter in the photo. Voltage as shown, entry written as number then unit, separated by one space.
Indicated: 20 V
